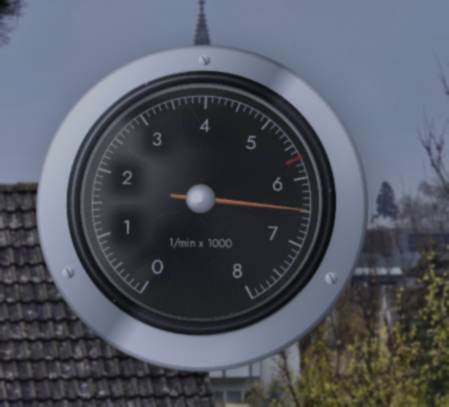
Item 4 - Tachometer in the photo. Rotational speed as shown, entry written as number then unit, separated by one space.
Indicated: 6500 rpm
